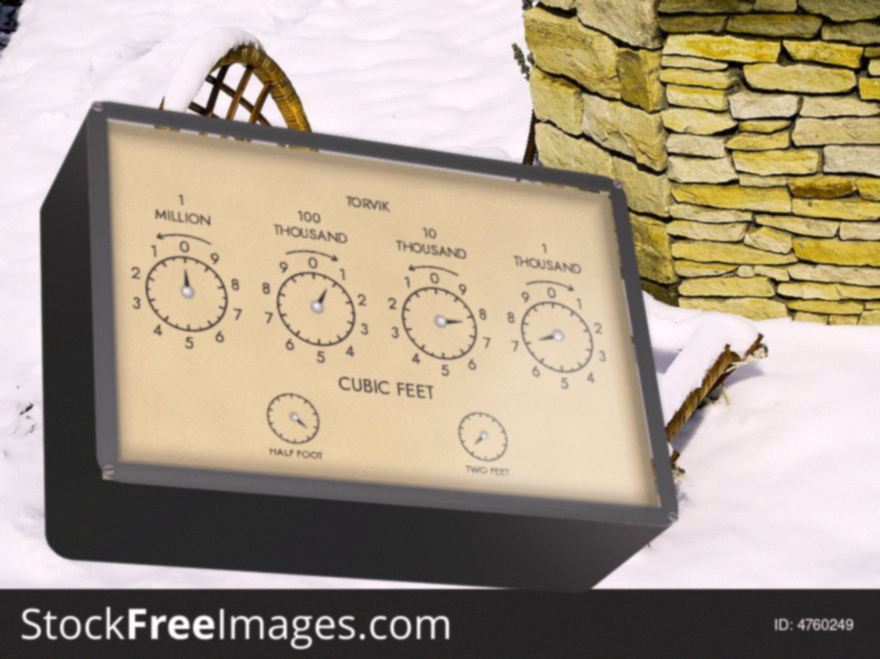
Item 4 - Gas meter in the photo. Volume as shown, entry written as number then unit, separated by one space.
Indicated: 7700 ft³
